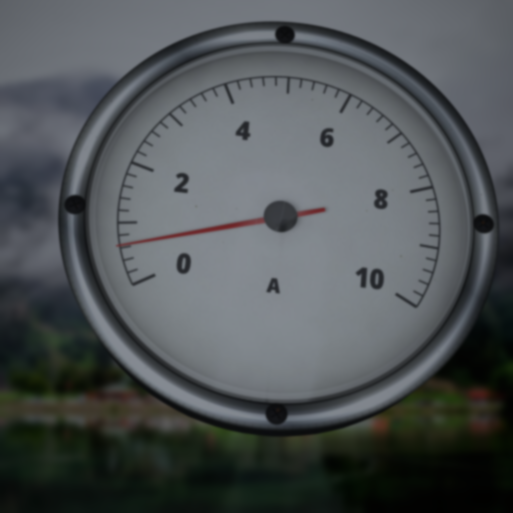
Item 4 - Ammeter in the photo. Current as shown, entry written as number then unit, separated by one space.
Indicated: 0.6 A
